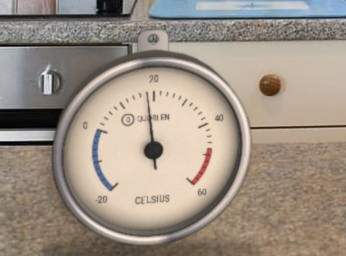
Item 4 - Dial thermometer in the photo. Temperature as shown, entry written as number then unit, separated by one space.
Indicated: 18 °C
